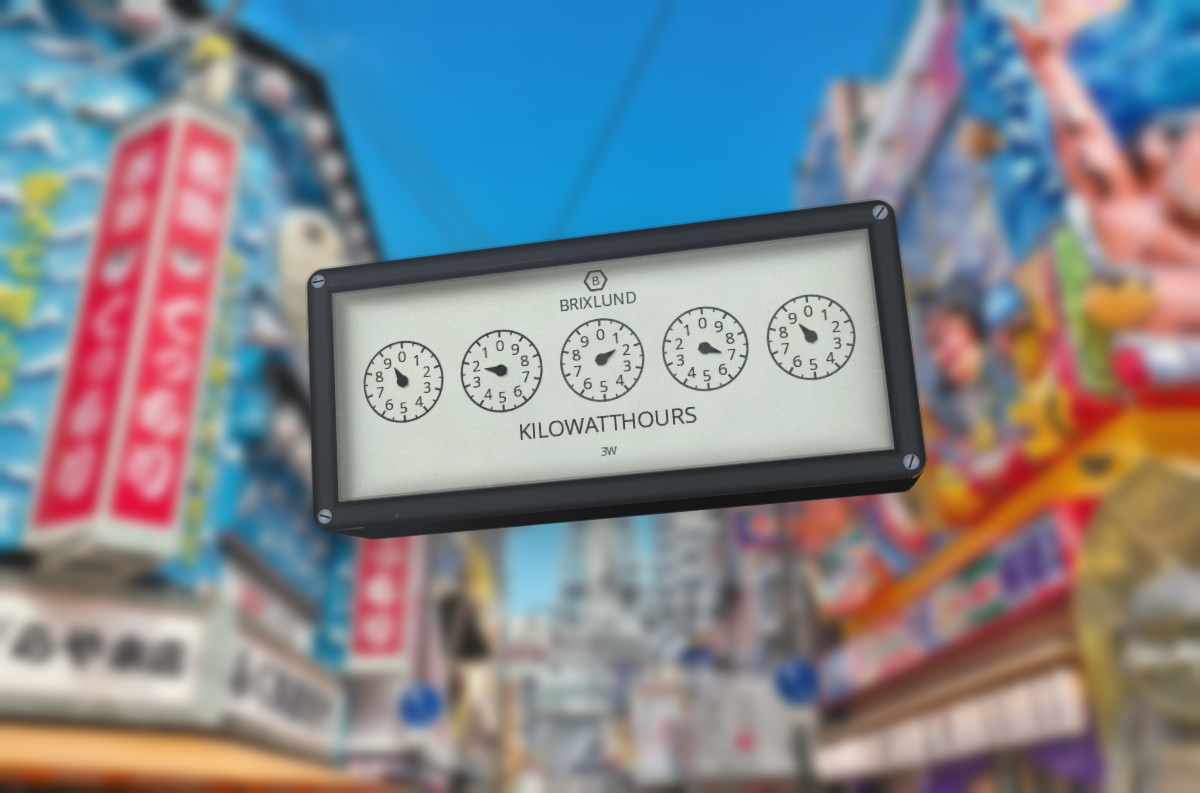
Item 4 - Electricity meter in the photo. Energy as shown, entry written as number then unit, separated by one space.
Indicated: 92169 kWh
